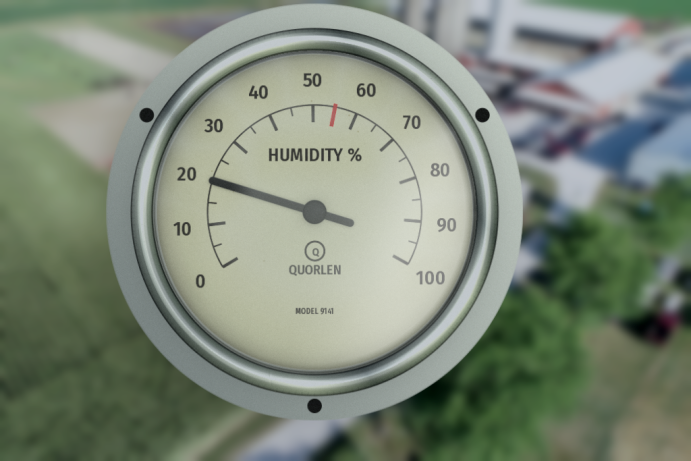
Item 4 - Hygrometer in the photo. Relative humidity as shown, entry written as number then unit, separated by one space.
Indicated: 20 %
